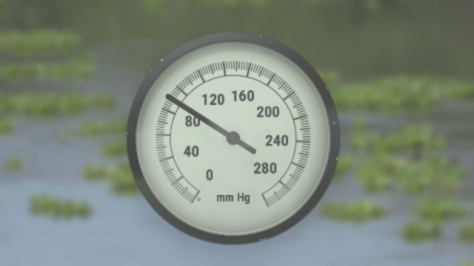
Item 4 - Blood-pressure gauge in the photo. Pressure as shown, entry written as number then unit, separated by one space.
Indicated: 90 mmHg
